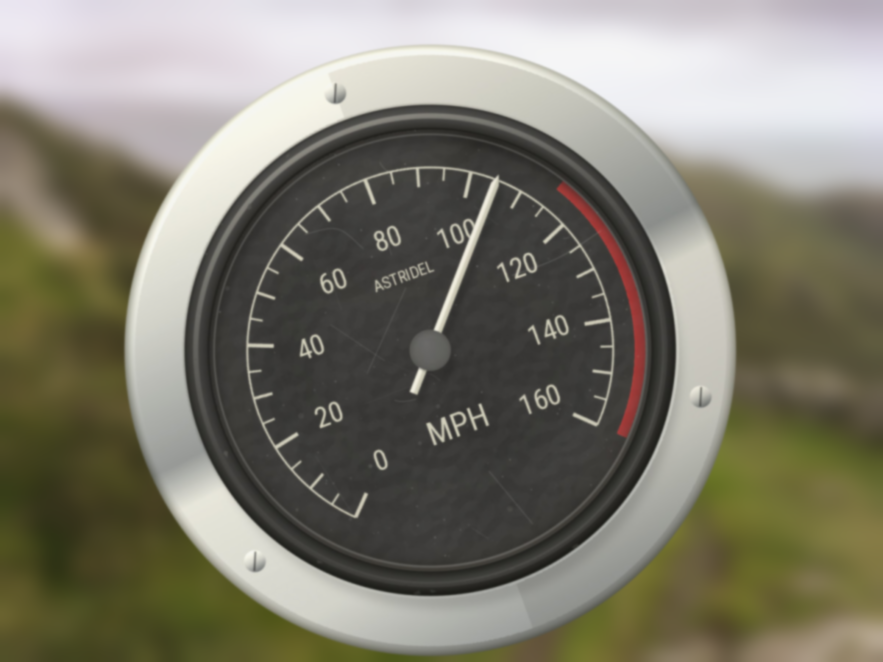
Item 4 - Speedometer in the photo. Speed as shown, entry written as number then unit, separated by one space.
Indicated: 105 mph
